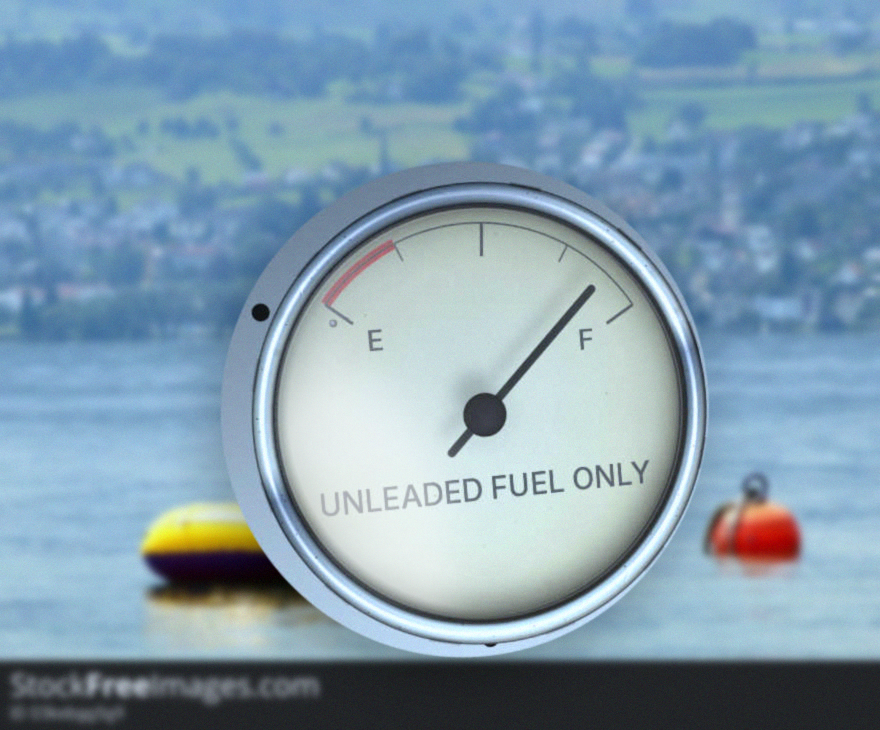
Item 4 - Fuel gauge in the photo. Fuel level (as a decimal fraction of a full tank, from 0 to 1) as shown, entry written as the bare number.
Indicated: 0.875
